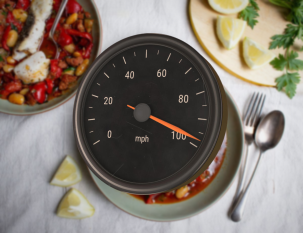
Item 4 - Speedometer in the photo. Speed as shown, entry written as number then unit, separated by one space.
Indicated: 97.5 mph
